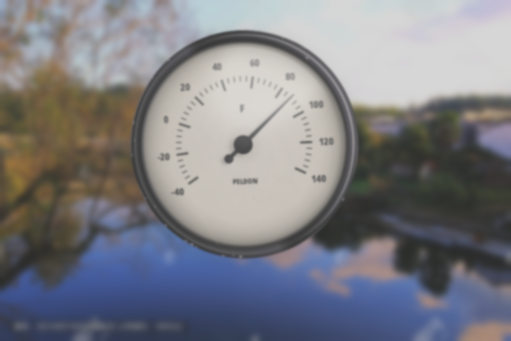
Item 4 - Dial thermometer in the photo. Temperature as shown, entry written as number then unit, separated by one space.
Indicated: 88 °F
